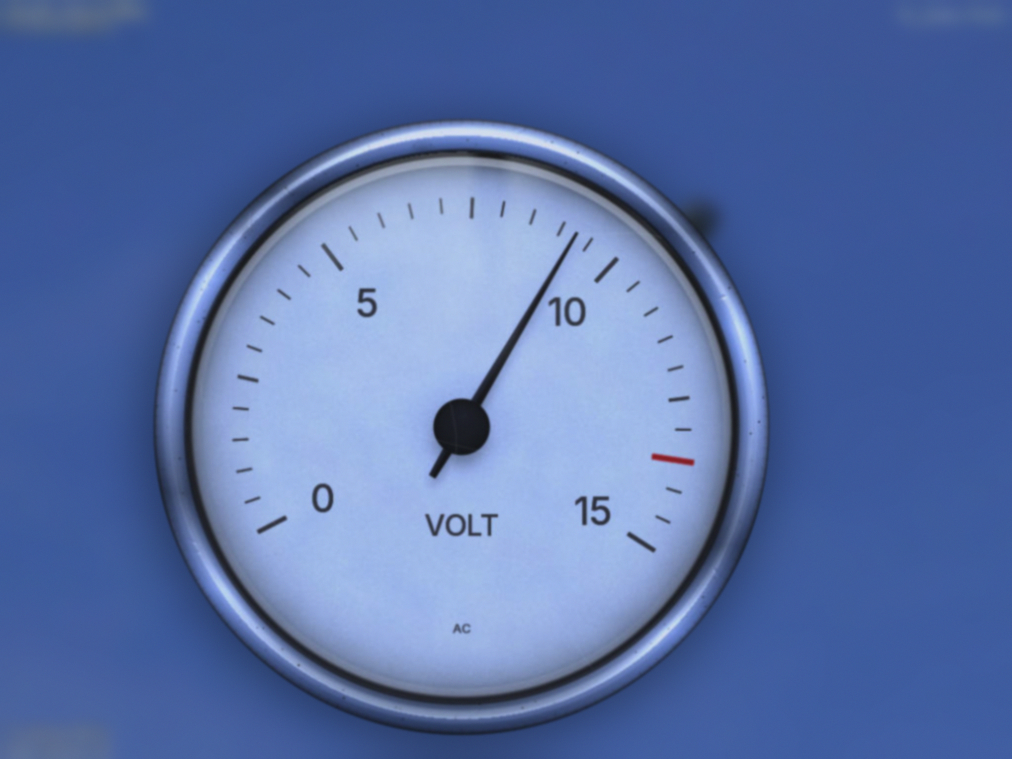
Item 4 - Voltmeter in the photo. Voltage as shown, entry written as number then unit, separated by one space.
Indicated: 9.25 V
